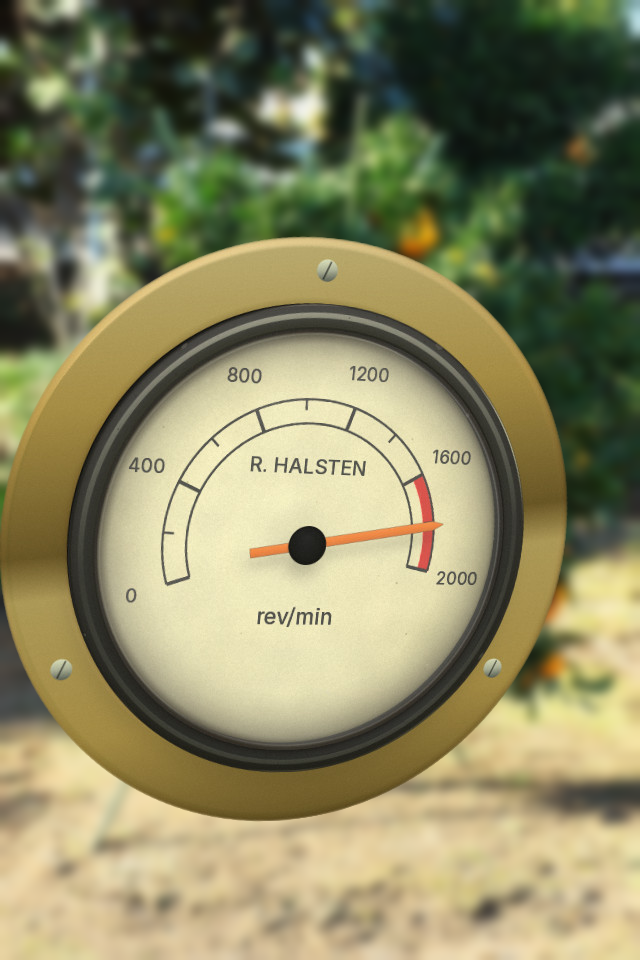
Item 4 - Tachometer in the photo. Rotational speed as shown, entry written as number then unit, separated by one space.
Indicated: 1800 rpm
